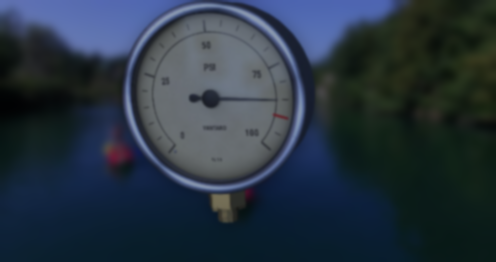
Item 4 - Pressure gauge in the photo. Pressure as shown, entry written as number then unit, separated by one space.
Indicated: 85 psi
